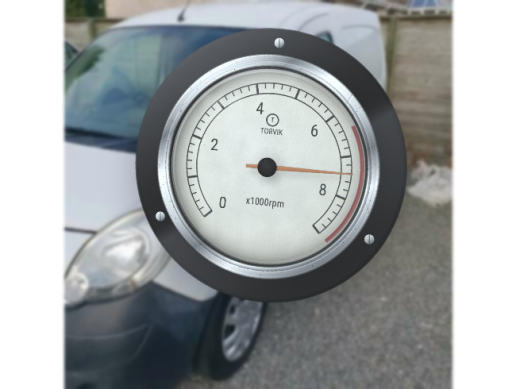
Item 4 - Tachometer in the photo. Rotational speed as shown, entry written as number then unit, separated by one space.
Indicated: 7400 rpm
